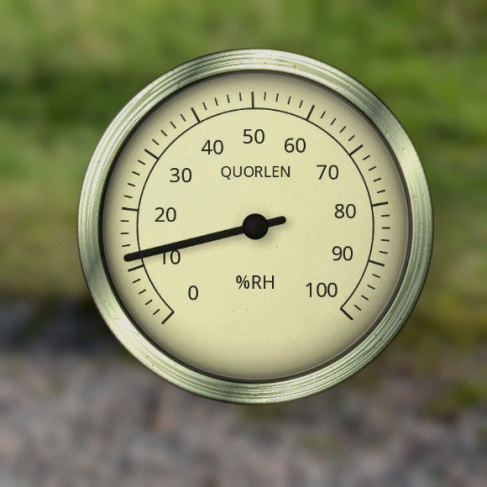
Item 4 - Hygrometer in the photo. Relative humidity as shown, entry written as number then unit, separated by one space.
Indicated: 12 %
